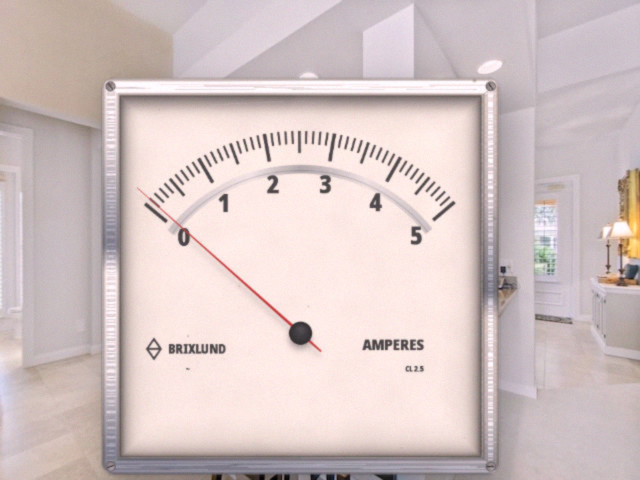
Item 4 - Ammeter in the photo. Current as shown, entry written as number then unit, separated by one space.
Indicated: 0.1 A
